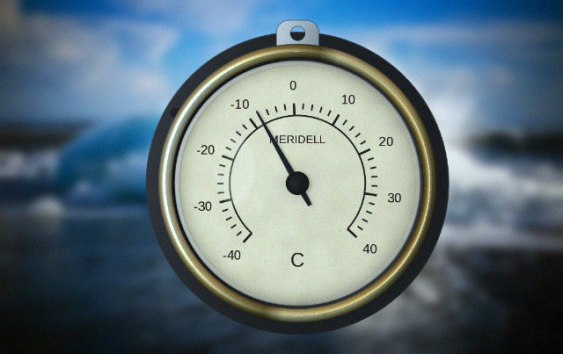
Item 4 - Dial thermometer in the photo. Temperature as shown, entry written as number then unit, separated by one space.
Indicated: -8 °C
